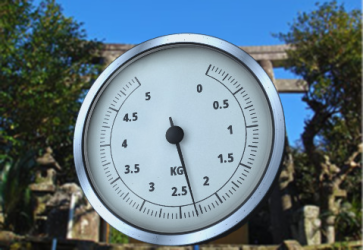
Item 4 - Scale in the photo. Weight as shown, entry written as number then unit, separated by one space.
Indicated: 2.3 kg
